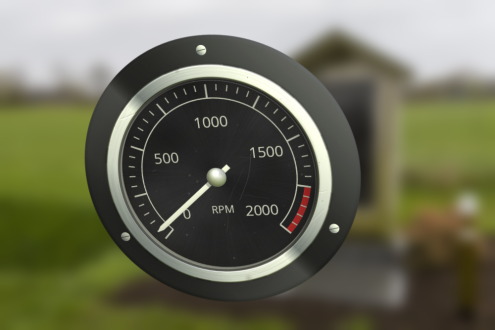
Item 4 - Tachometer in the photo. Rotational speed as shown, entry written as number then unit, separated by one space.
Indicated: 50 rpm
